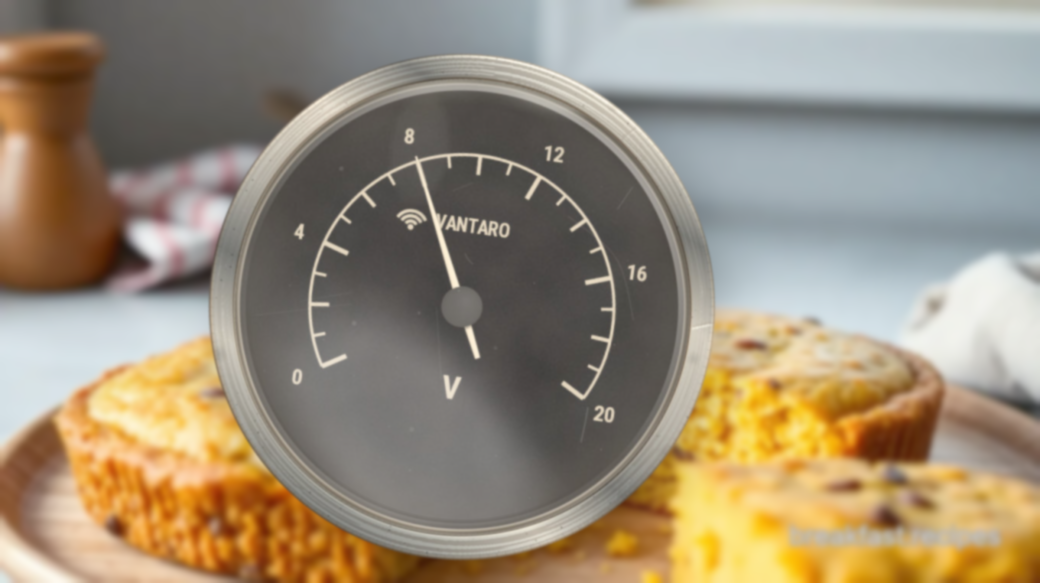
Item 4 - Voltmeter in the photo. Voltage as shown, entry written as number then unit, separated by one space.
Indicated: 8 V
